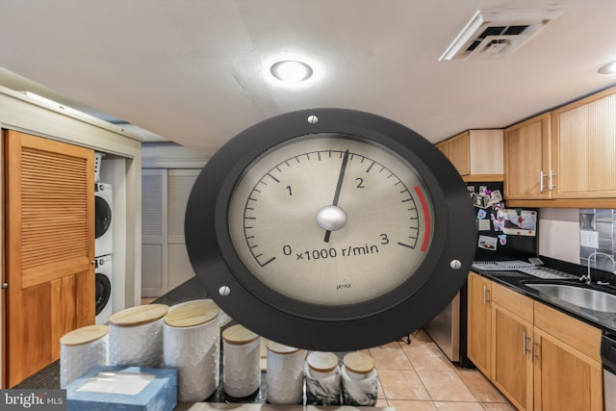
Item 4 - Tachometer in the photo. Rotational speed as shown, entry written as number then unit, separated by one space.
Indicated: 1750 rpm
